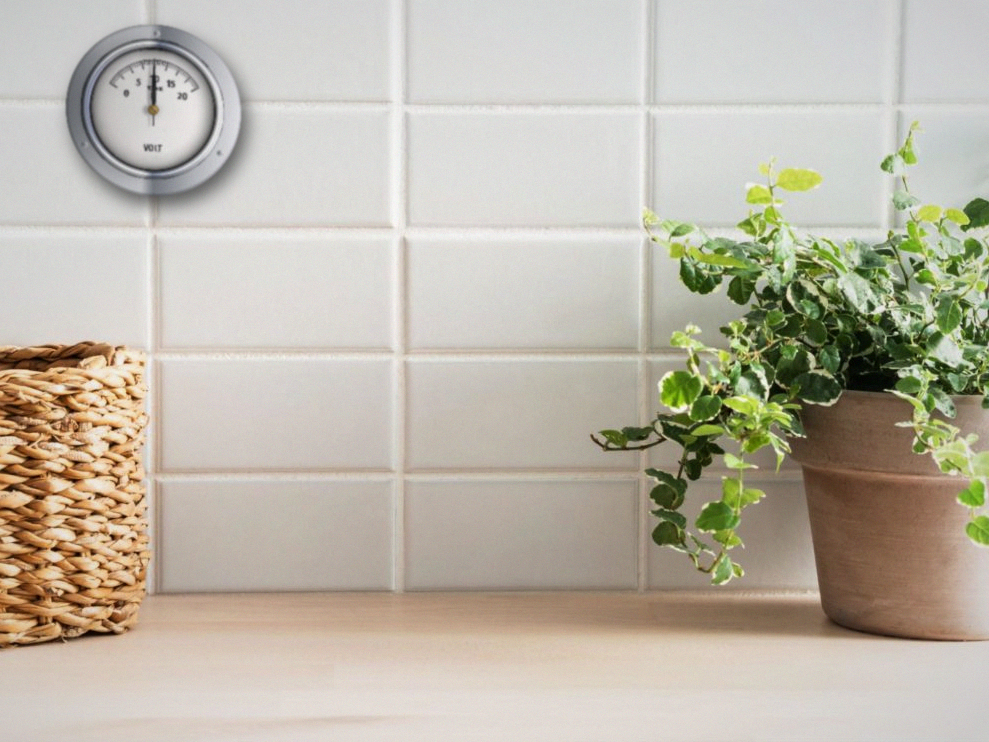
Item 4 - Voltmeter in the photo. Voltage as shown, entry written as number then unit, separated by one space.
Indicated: 10 V
